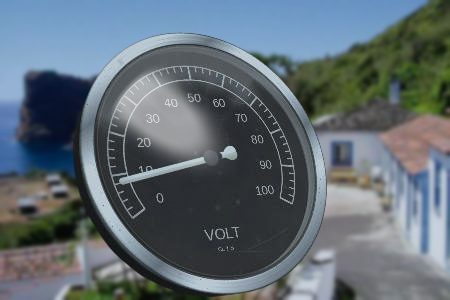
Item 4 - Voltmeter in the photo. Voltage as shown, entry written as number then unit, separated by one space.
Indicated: 8 V
